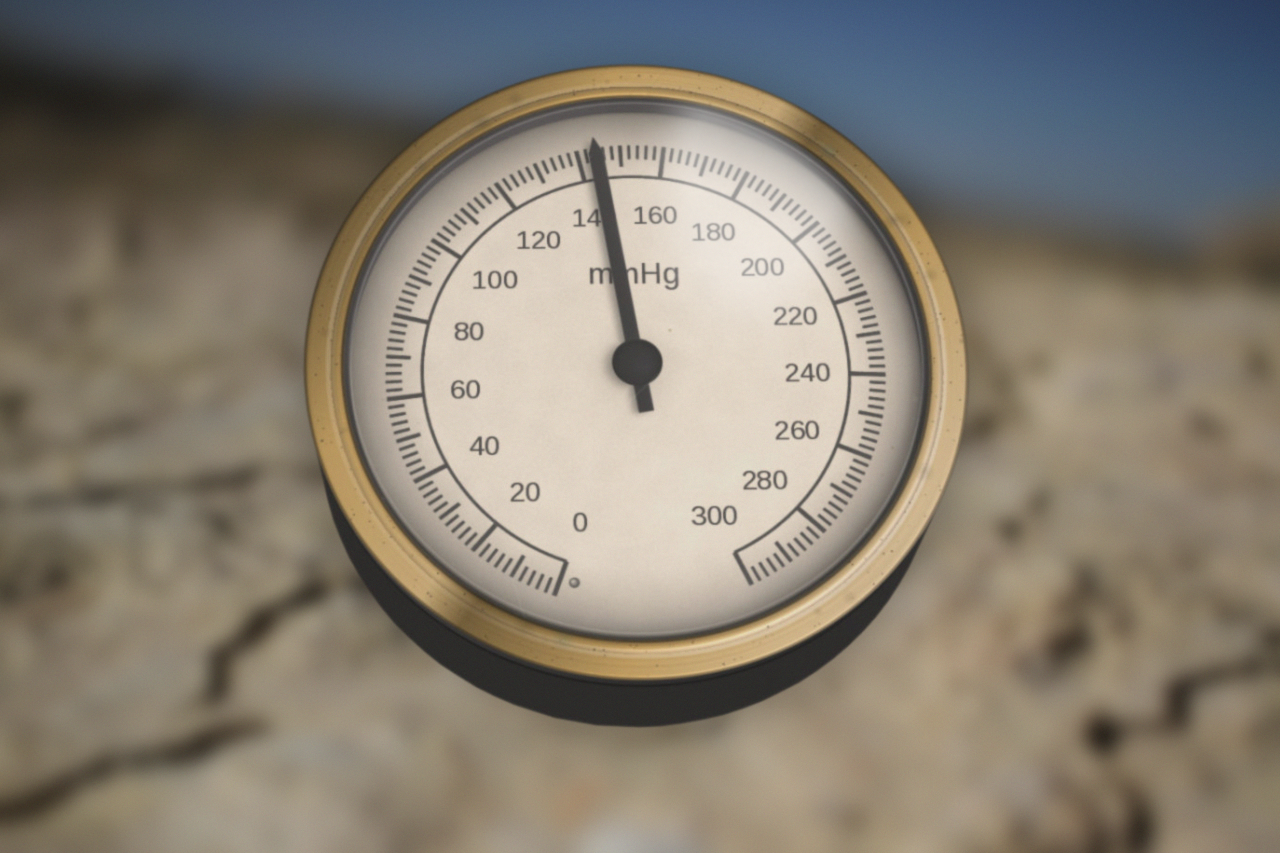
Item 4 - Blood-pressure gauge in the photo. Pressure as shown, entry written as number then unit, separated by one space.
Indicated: 144 mmHg
